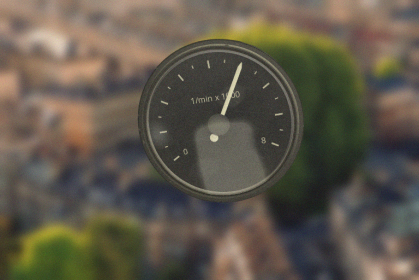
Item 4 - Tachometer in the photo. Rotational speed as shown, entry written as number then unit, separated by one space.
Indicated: 5000 rpm
